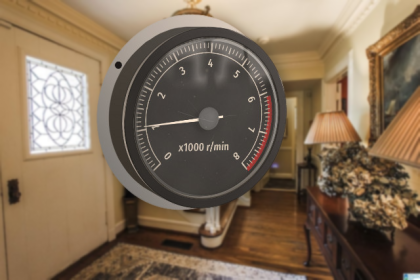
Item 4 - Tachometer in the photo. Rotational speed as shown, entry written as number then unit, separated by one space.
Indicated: 1100 rpm
